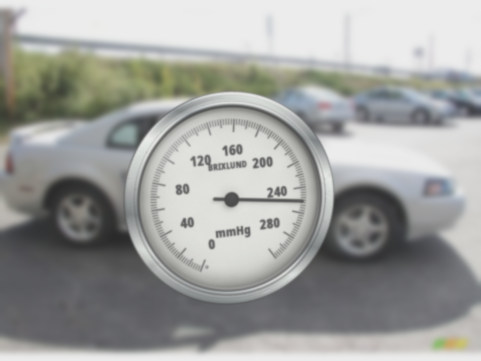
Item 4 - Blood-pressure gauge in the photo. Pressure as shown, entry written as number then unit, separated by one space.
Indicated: 250 mmHg
